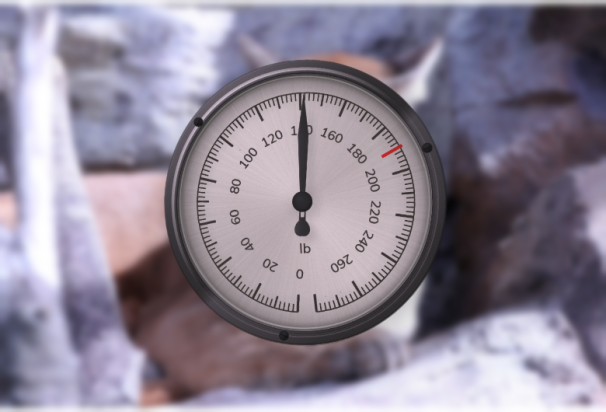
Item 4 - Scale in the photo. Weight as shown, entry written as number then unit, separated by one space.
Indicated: 142 lb
